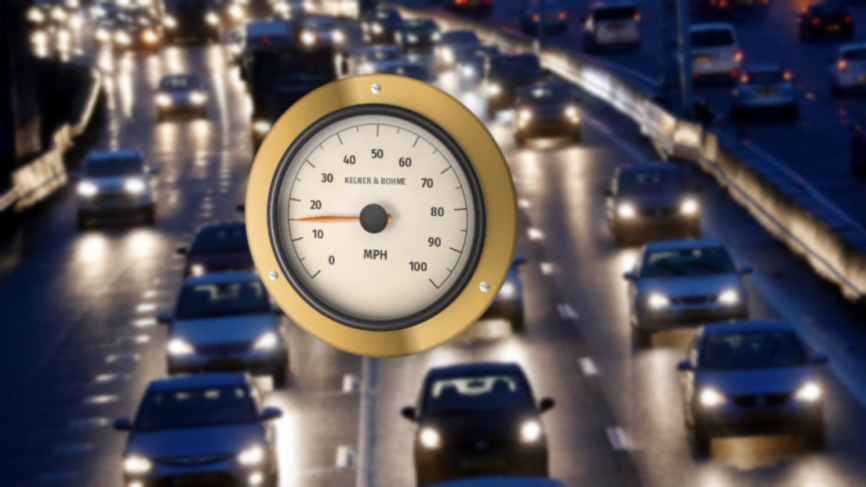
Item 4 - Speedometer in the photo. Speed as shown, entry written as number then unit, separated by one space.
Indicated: 15 mph
